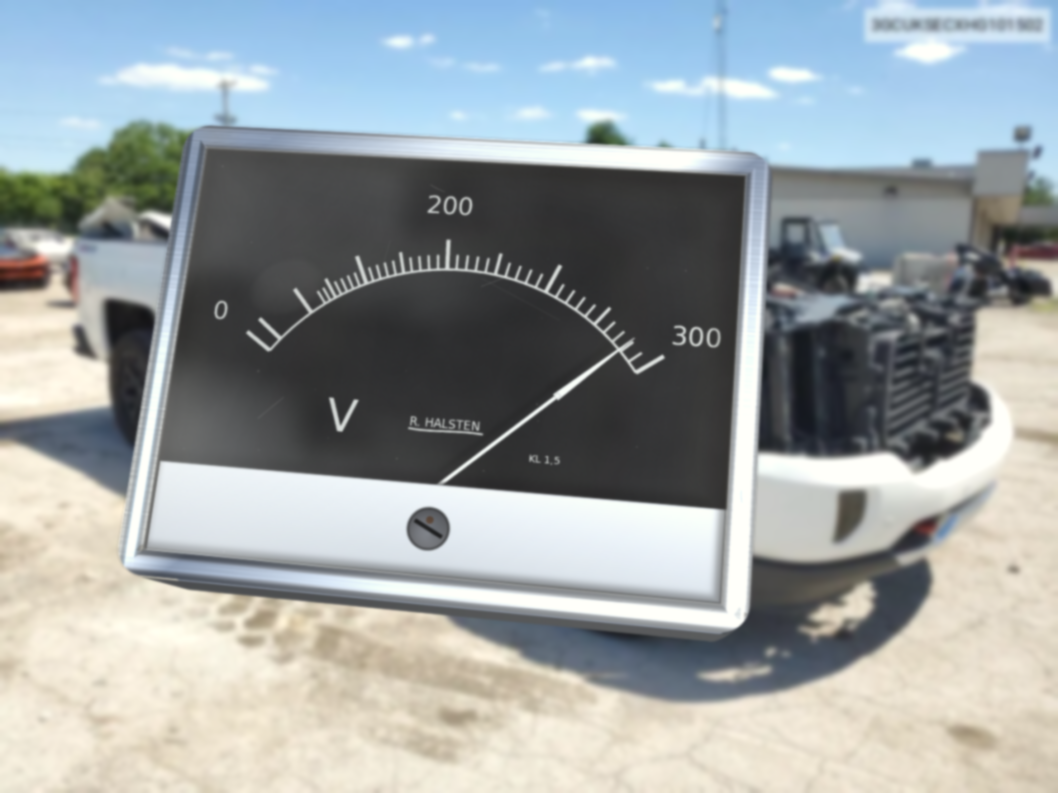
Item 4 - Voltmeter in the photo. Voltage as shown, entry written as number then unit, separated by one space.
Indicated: 290 V
